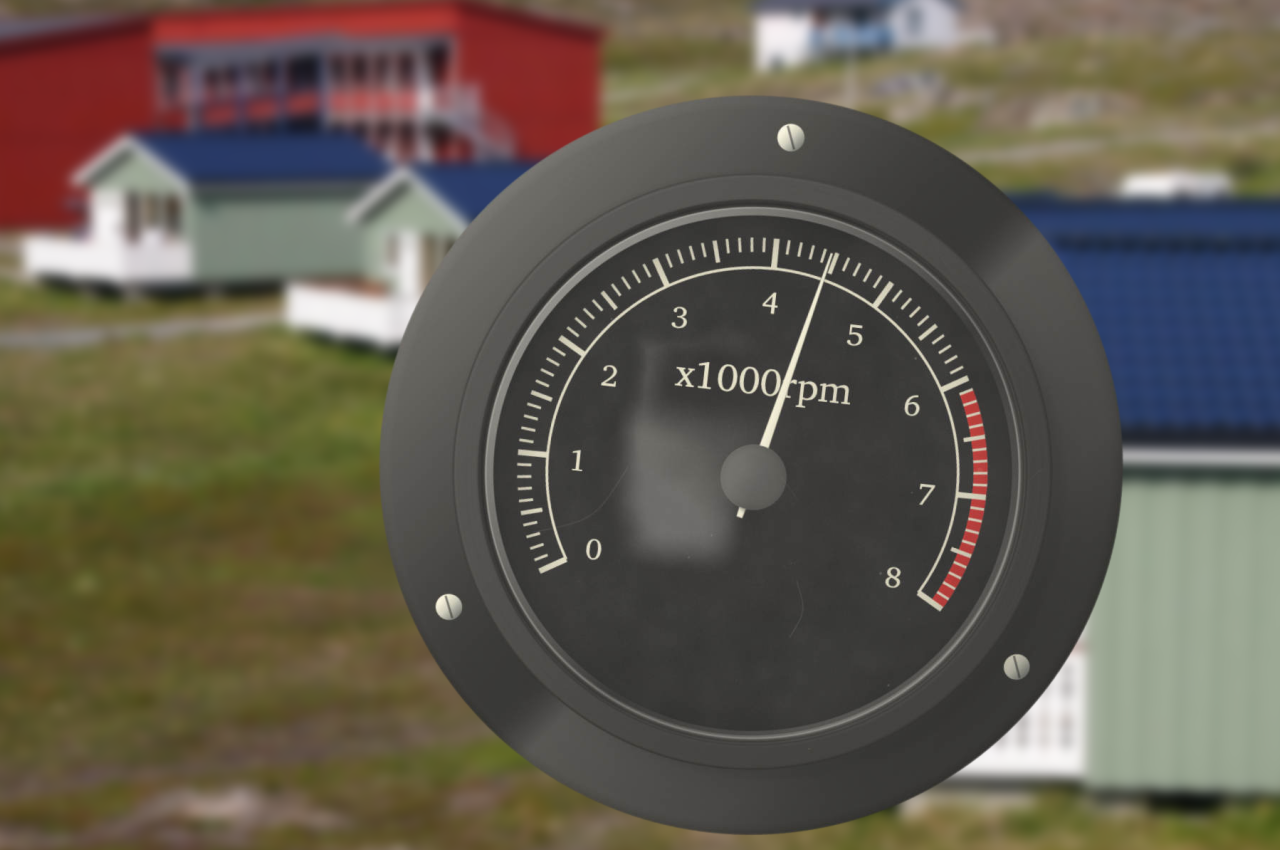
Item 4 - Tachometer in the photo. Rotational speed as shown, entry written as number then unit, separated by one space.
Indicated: 4450 rpm
